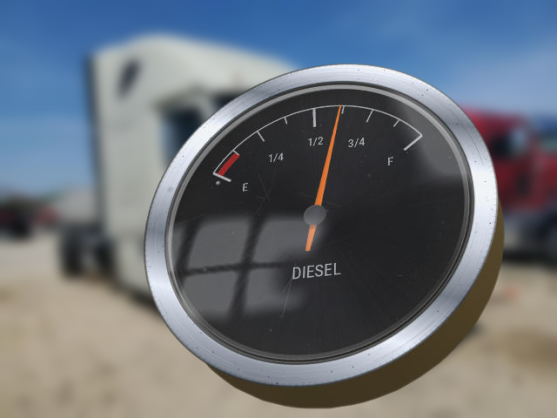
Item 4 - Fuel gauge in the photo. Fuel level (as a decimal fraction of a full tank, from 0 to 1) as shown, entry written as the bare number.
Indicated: 0.625
